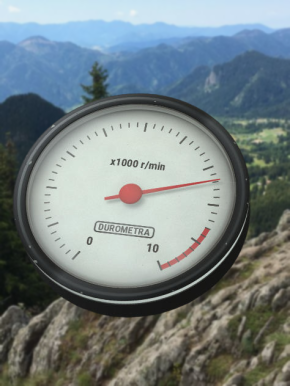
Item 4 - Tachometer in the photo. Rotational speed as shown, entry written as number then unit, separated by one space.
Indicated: 7400 rpm
